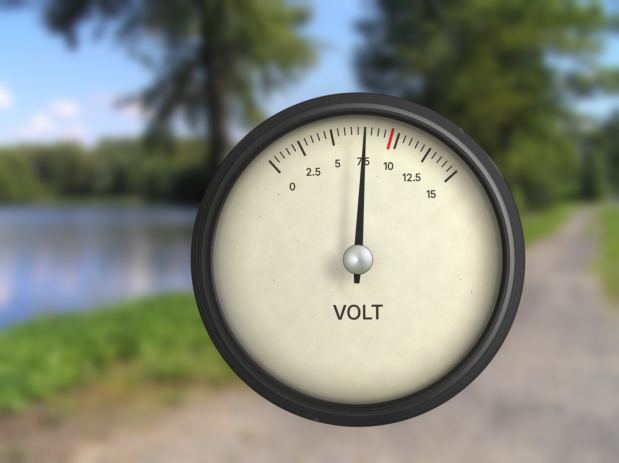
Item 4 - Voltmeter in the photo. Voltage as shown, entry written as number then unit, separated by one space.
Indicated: 7.5 V
